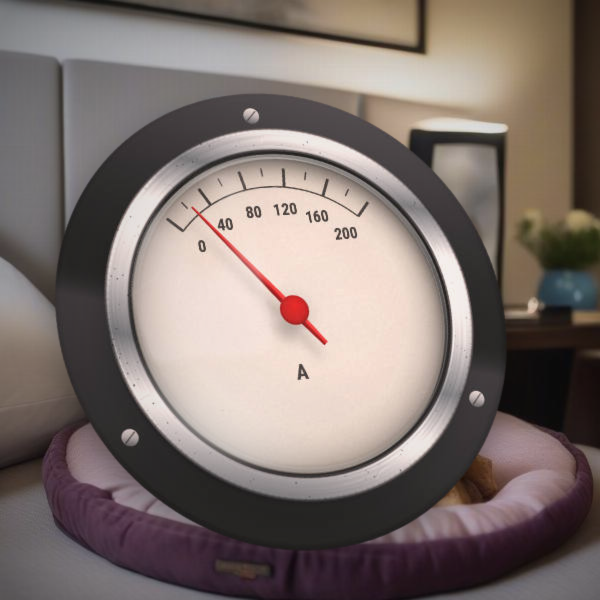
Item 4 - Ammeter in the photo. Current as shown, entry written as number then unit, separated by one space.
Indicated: 20 A
